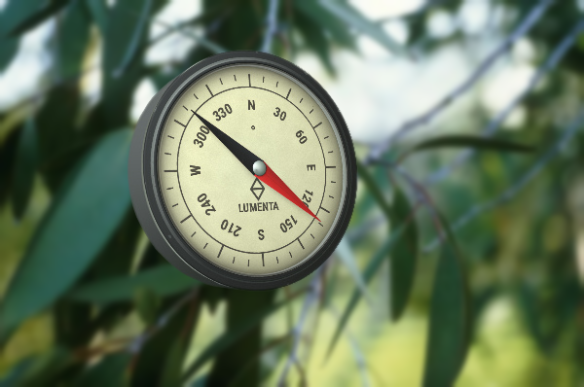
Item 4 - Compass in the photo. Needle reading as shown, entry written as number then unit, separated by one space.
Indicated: 130 °
